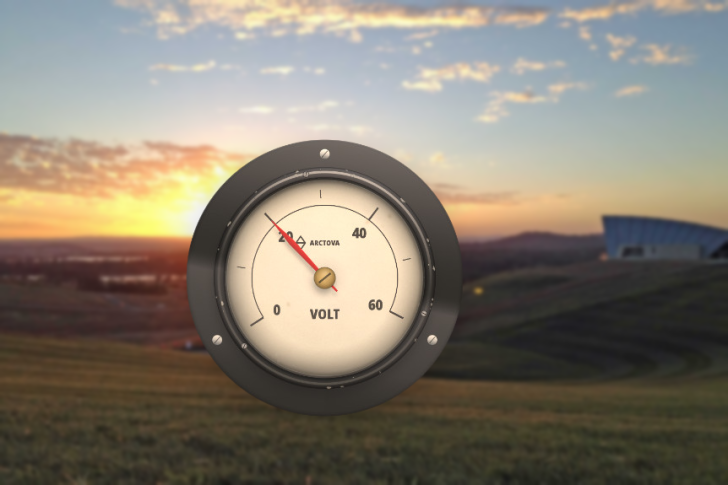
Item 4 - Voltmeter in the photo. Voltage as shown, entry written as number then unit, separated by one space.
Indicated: 20 V
